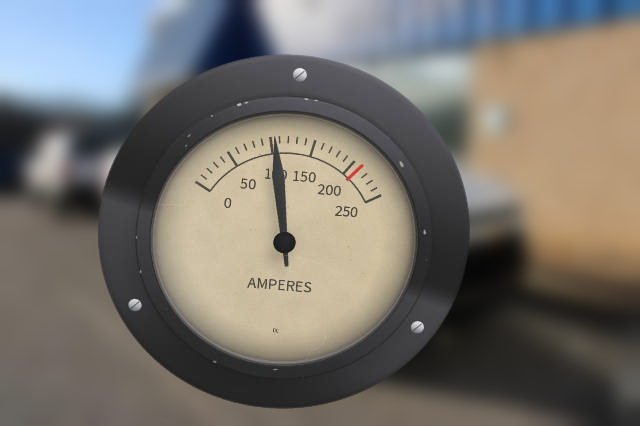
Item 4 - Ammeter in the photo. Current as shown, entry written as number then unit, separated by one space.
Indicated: 105 A
